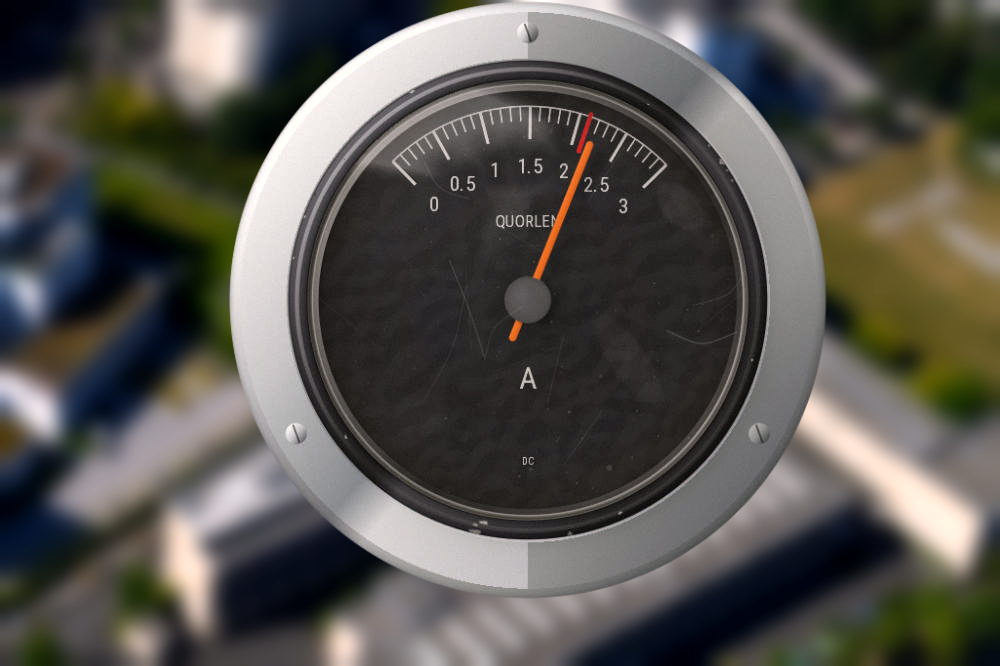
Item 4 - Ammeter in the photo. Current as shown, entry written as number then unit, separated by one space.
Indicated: 2.2 A
